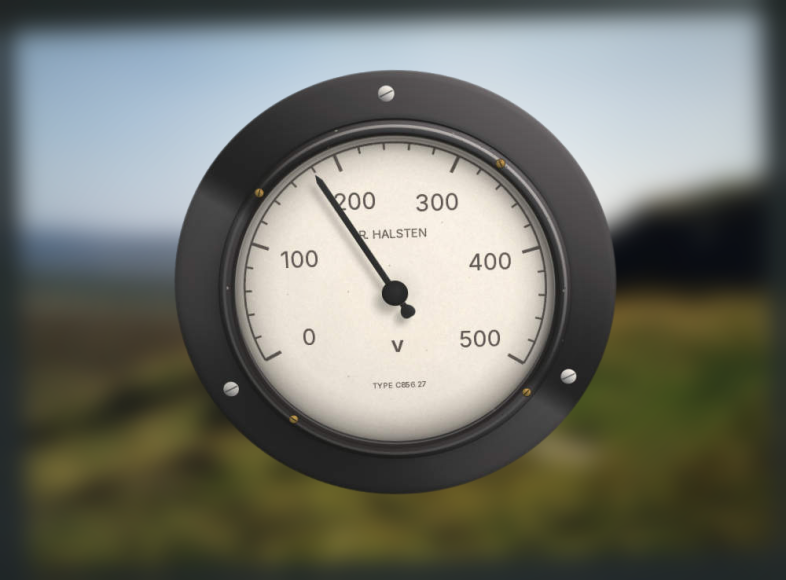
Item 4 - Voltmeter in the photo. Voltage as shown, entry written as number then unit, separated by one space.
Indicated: 180 V
